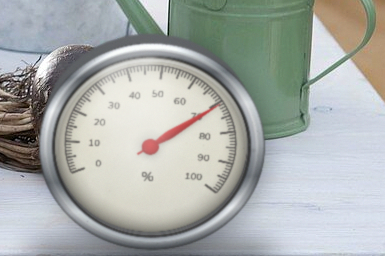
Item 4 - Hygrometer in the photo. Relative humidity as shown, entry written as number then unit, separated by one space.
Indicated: 70 %
